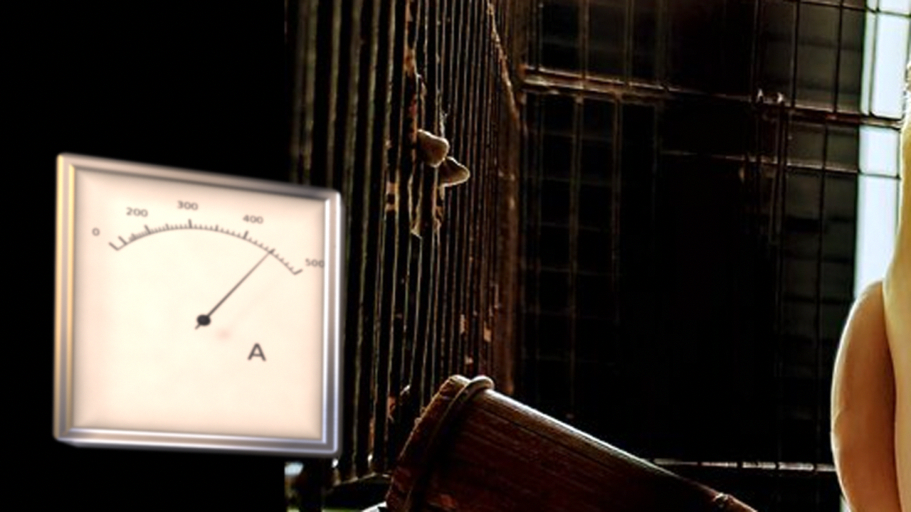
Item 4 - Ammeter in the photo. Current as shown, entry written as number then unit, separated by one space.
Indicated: 450 A
